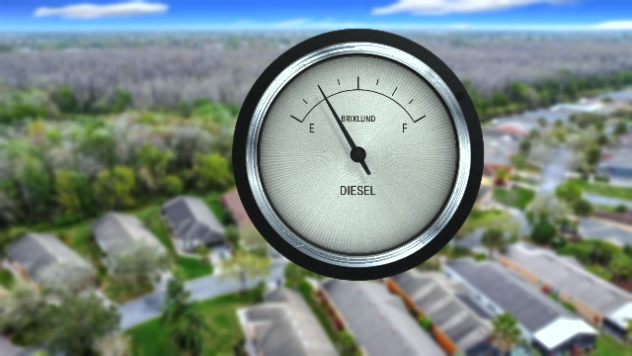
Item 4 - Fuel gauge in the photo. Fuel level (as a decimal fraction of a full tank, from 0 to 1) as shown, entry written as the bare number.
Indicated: 0.25
